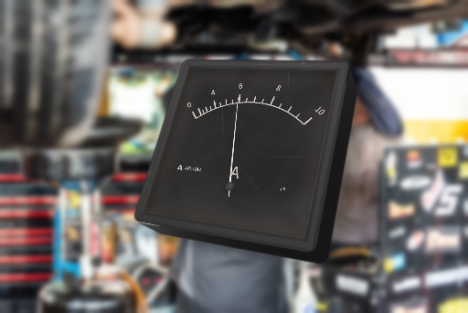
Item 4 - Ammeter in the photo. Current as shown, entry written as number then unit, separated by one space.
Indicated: 6 A
